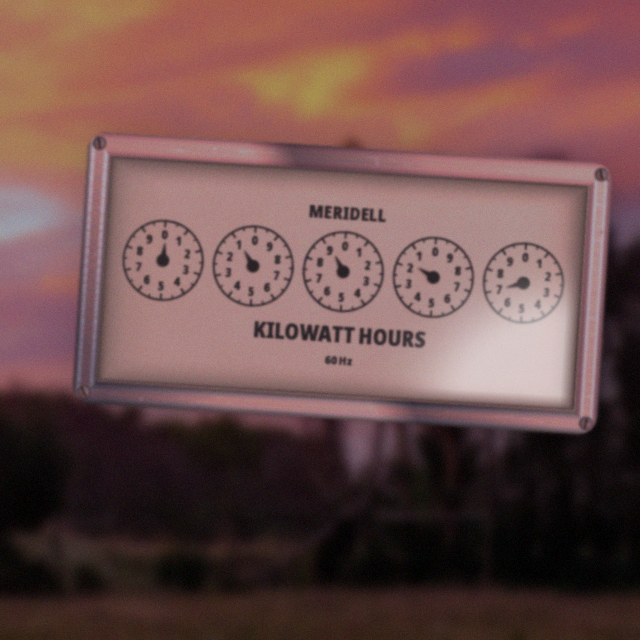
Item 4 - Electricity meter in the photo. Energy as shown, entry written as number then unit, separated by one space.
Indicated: 917 kWh
